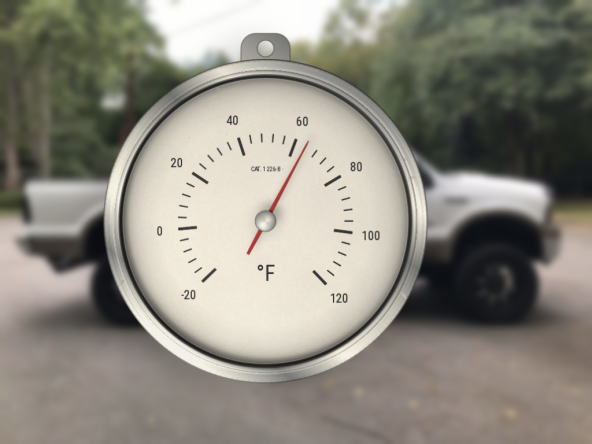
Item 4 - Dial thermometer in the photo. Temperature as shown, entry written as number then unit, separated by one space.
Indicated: 64 °F
